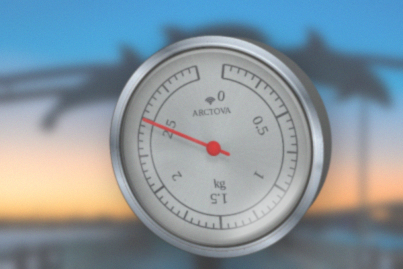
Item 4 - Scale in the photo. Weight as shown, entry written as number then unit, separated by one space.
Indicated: 2.5 kg
